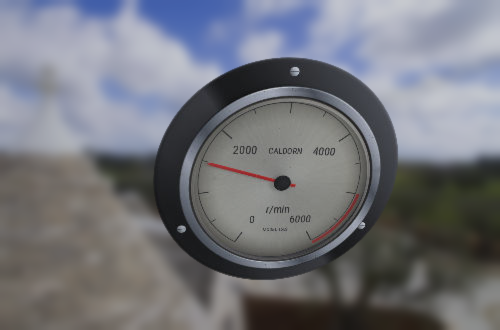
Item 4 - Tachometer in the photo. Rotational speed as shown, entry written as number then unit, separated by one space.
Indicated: 1500 rpm
